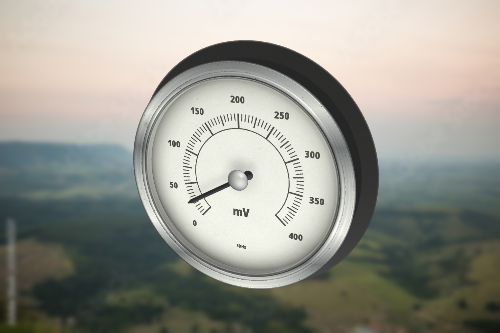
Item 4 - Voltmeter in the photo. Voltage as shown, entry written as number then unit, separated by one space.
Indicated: 25 mV
